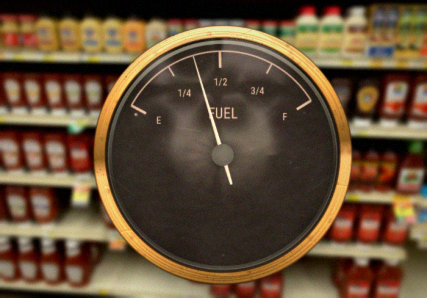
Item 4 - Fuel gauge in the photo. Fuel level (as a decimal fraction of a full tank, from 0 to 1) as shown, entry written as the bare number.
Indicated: 0.375
